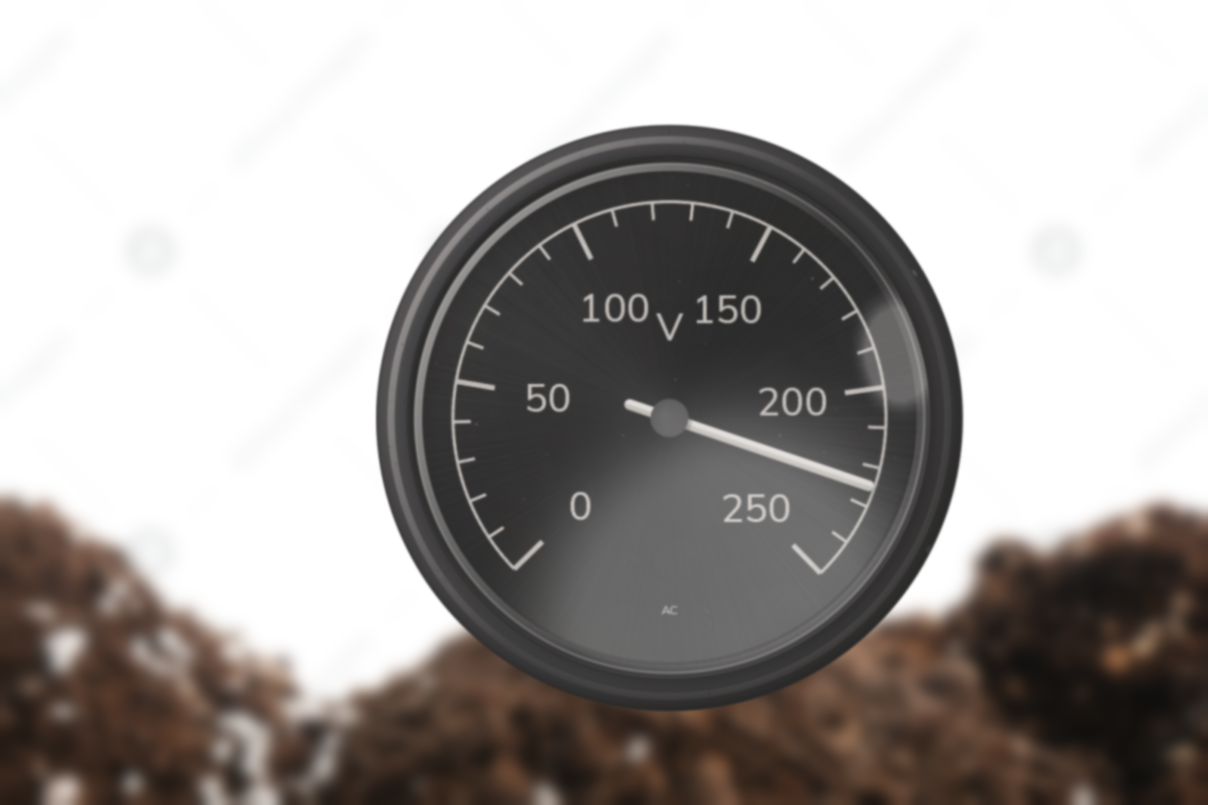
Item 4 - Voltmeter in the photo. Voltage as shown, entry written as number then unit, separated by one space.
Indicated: 225 V
